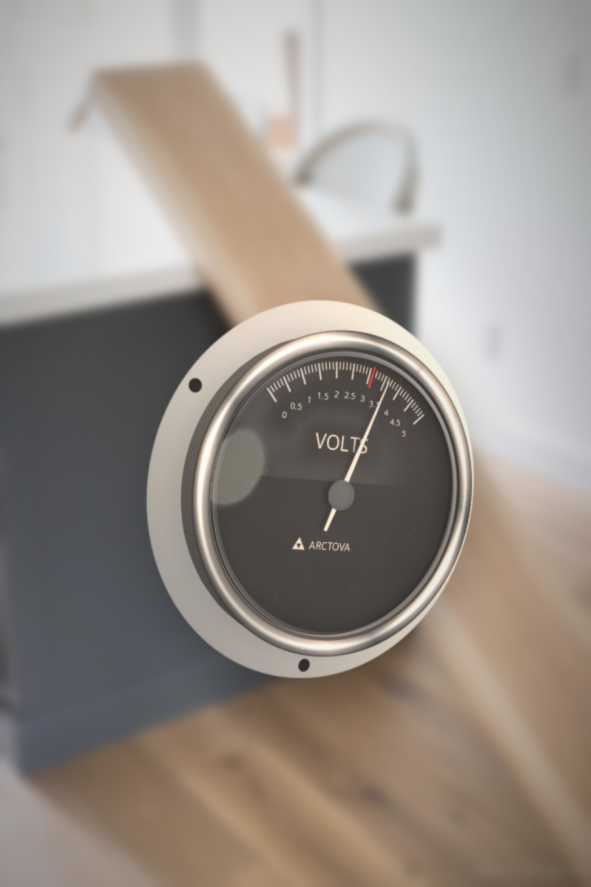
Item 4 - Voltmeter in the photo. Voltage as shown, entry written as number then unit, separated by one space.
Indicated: 3.5 V
